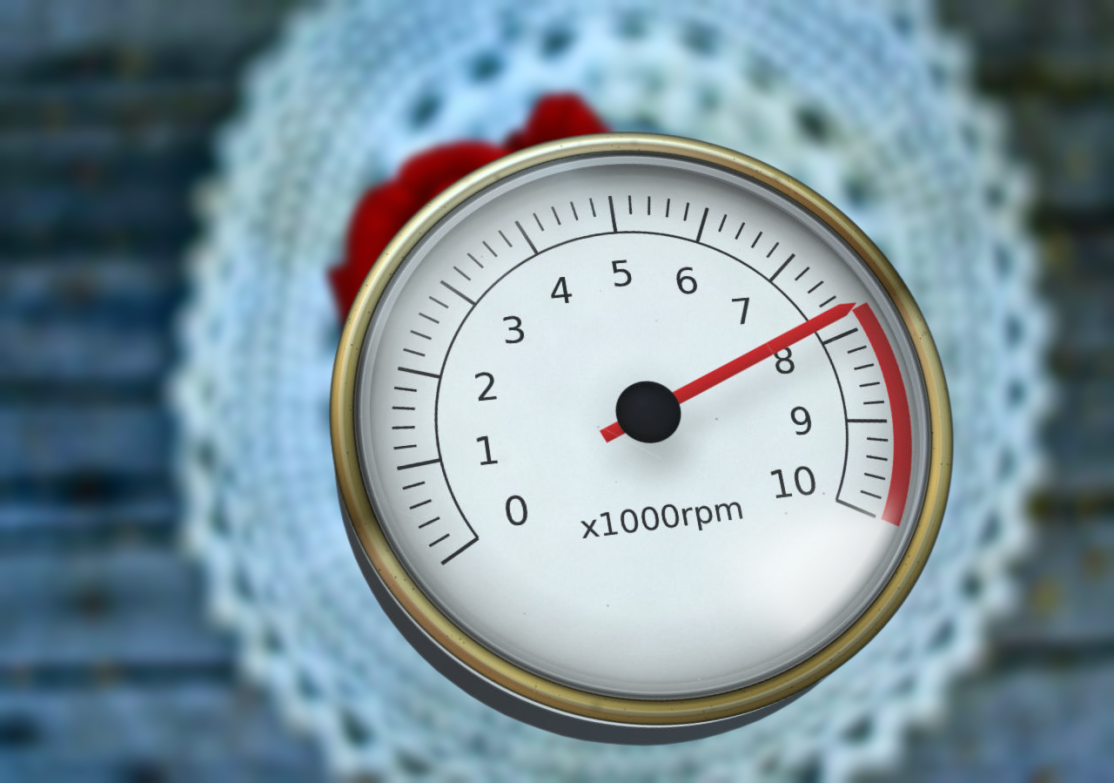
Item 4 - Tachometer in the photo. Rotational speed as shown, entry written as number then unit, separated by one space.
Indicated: 7800 rpm
